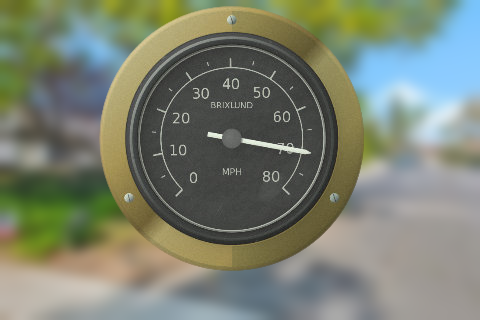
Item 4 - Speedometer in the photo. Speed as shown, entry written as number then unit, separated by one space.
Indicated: 70 mph
